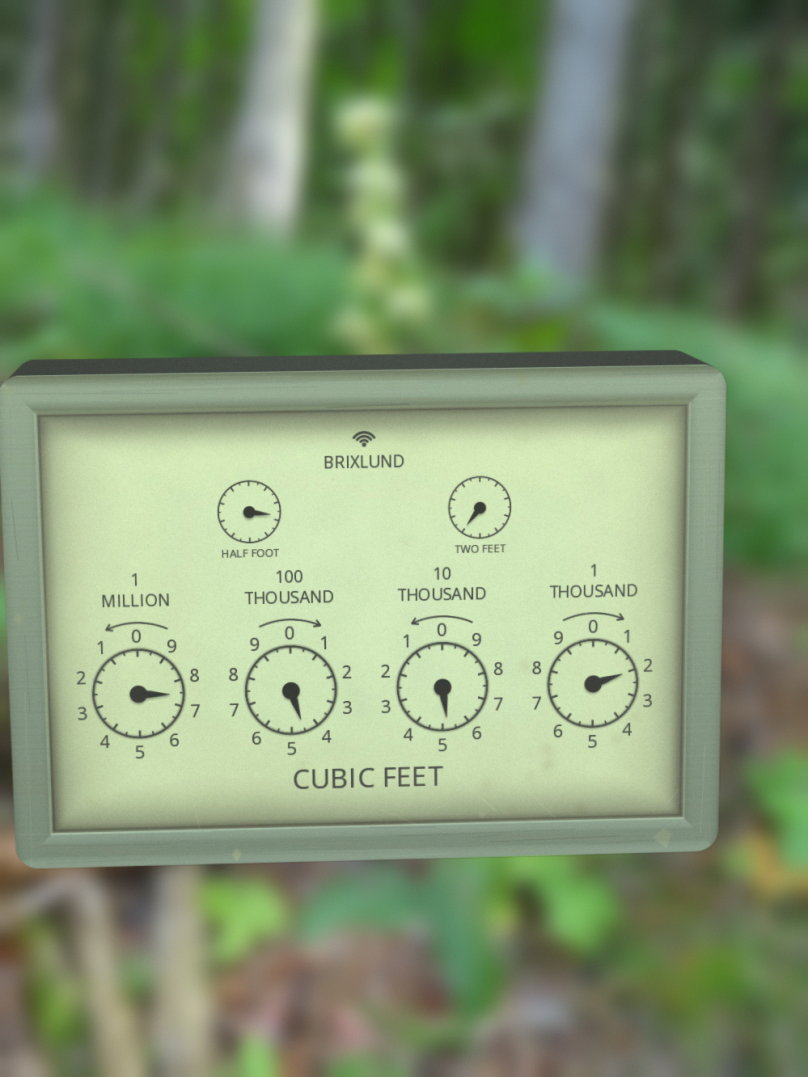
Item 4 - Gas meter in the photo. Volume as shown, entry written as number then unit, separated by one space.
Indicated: 745200 ft³
